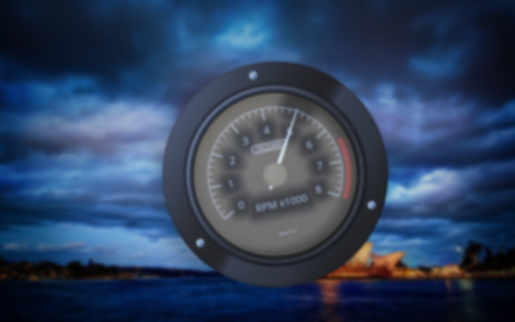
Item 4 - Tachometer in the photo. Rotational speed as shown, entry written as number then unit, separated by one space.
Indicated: 5000 rpm
